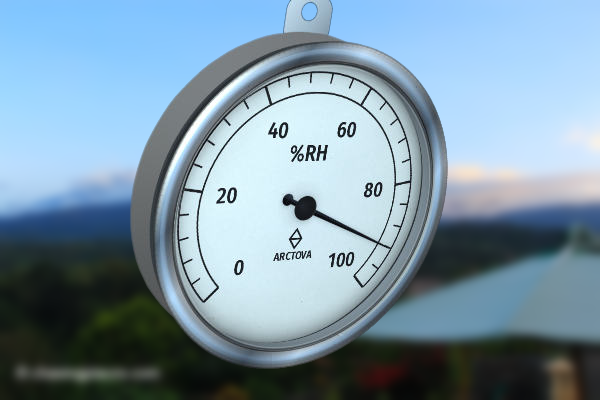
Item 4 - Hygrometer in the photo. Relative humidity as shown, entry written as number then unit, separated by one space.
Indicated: 92 %
